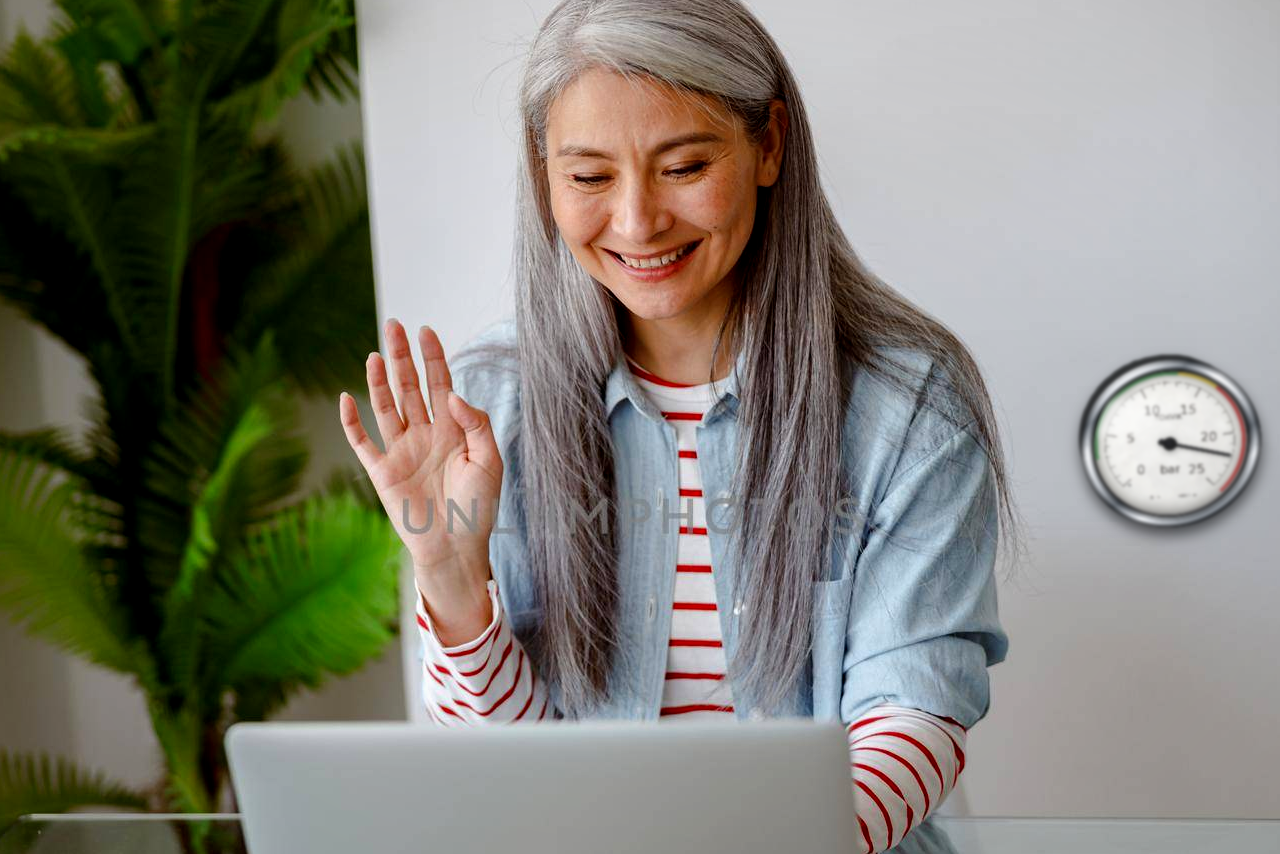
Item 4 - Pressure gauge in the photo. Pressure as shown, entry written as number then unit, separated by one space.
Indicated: 22 bar
